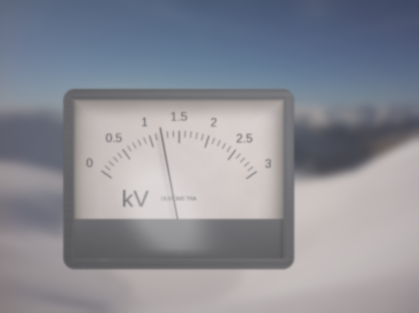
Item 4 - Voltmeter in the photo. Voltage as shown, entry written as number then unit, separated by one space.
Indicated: 1.2 kV
